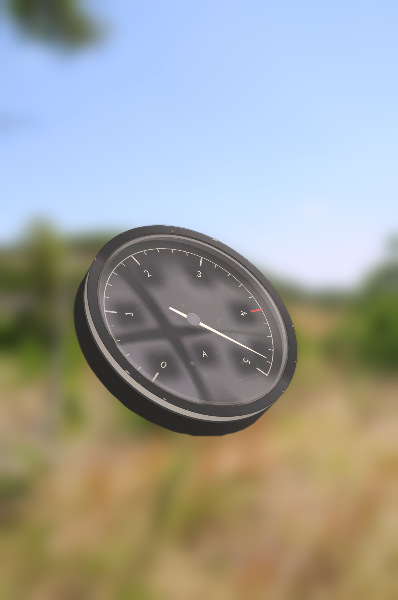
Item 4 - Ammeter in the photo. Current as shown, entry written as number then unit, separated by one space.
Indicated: 4.8 A
